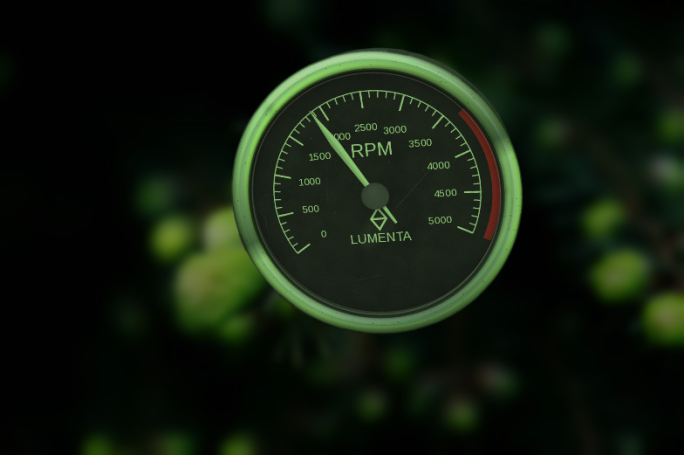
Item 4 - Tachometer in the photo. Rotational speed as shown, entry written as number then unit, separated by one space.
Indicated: 1900 rpm
